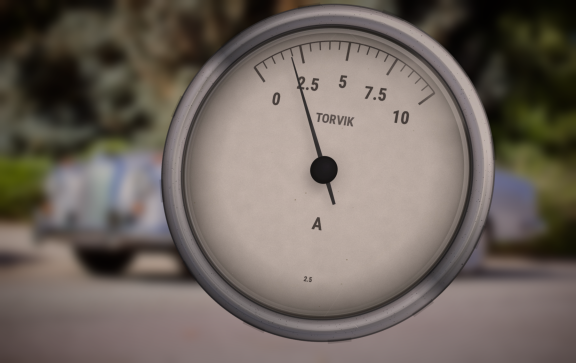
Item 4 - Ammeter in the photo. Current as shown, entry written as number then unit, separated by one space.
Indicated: 2 A
